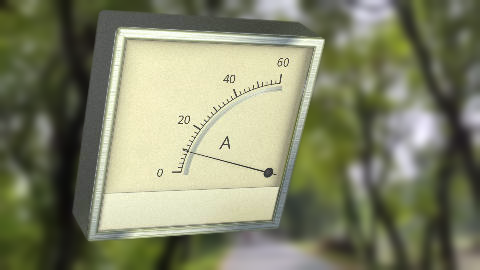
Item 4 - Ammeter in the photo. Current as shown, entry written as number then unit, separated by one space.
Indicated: 10 A
